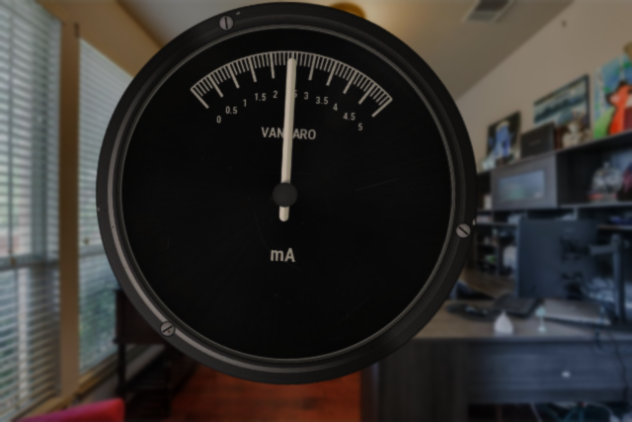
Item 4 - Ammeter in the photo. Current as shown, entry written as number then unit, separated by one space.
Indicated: 2.5 mA
